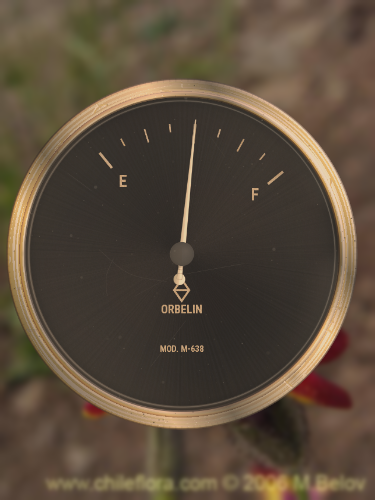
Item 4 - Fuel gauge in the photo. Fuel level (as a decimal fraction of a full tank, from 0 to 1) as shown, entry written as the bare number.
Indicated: 0.5
